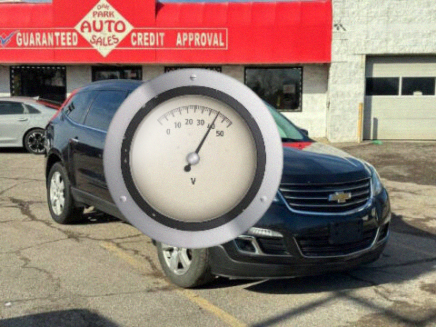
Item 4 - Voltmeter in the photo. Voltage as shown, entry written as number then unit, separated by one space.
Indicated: 40 V
